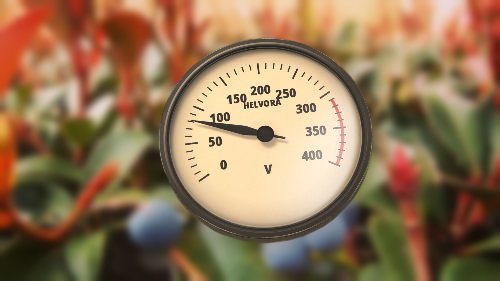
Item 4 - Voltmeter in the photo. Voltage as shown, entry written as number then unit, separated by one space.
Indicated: 80 V
